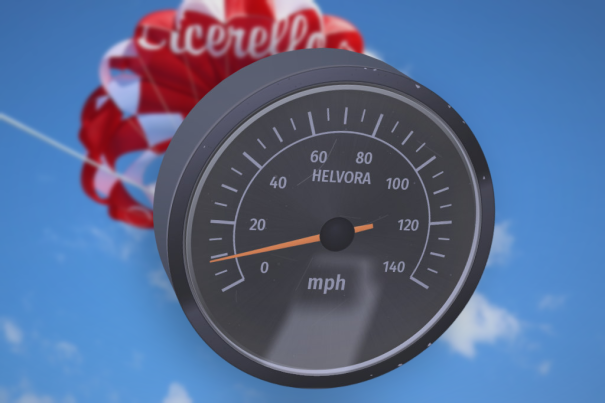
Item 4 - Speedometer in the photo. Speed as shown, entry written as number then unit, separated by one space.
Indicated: 10 mph
